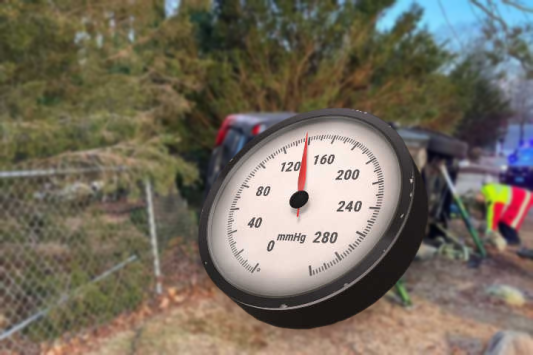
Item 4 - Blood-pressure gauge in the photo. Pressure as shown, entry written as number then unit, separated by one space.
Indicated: 140 mmHg
